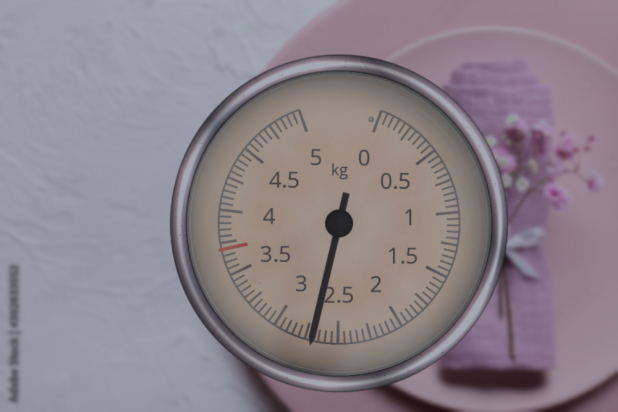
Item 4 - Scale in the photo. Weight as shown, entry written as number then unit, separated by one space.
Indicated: 2.7 kg
